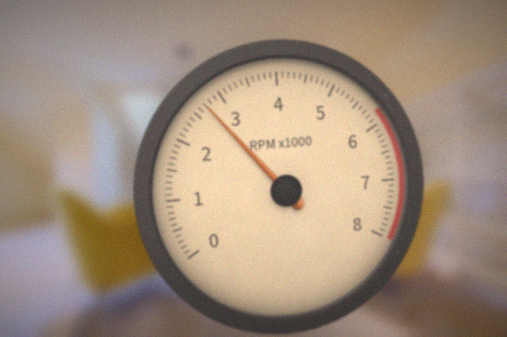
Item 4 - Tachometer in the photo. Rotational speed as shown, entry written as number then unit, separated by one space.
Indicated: 2700 rpm
